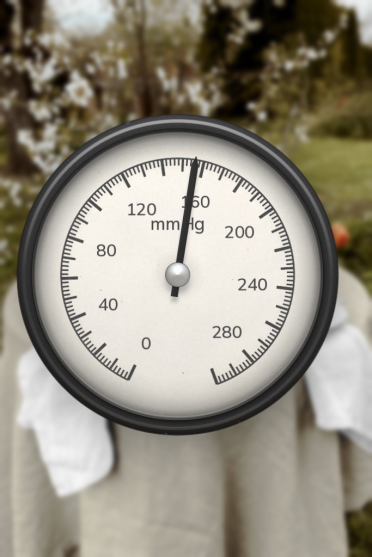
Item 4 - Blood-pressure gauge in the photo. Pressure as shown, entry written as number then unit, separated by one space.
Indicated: 156 mmHg
